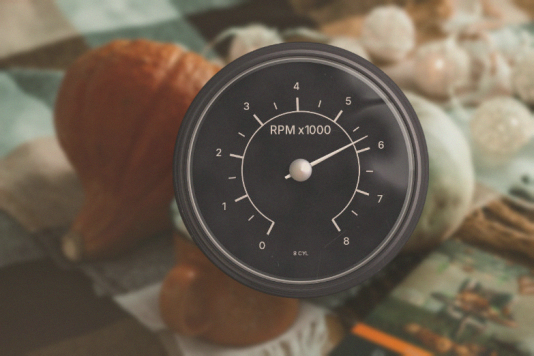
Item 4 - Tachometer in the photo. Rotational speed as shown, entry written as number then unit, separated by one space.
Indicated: 5750 rpm
